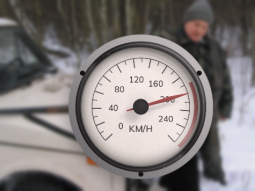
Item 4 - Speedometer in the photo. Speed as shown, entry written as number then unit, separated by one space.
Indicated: 200 km/h
